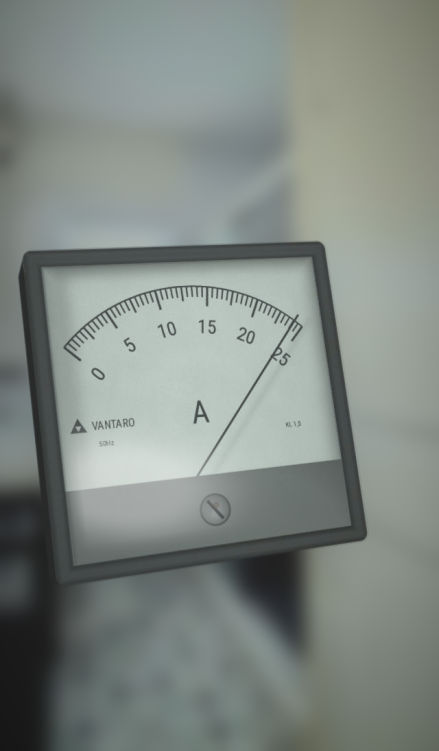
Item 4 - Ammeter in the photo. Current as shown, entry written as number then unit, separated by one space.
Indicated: 24 A
